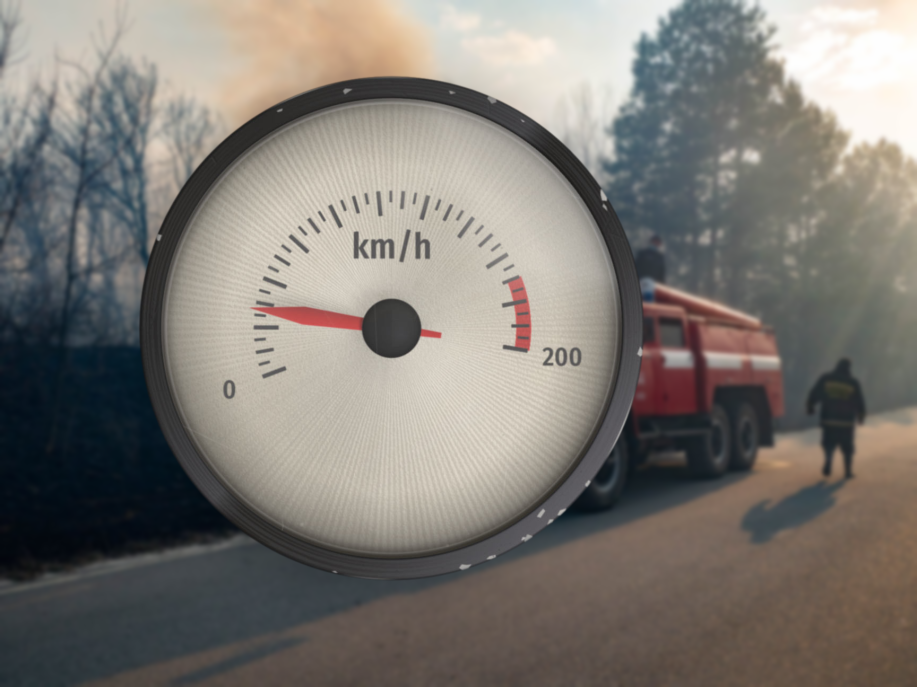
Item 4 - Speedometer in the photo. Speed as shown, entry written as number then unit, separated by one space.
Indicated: 27.5 km/h
